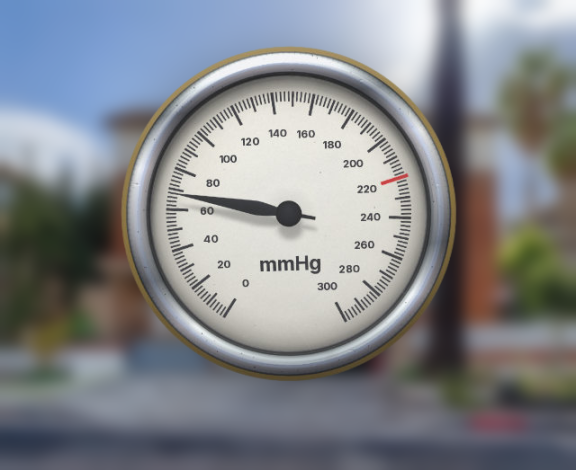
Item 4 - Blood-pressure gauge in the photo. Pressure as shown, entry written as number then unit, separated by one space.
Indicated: 68 mmHg
